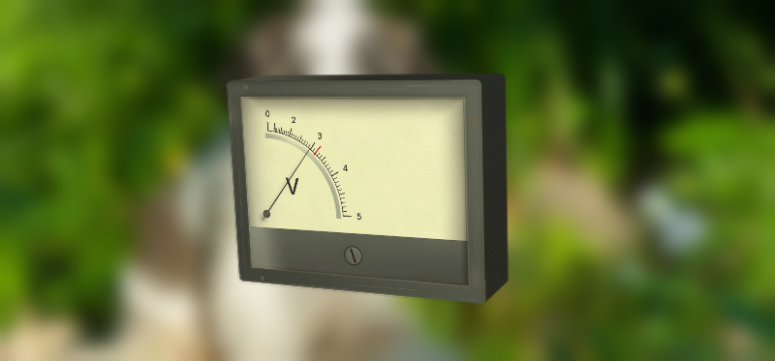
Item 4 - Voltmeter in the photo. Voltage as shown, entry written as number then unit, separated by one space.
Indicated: 3 V
